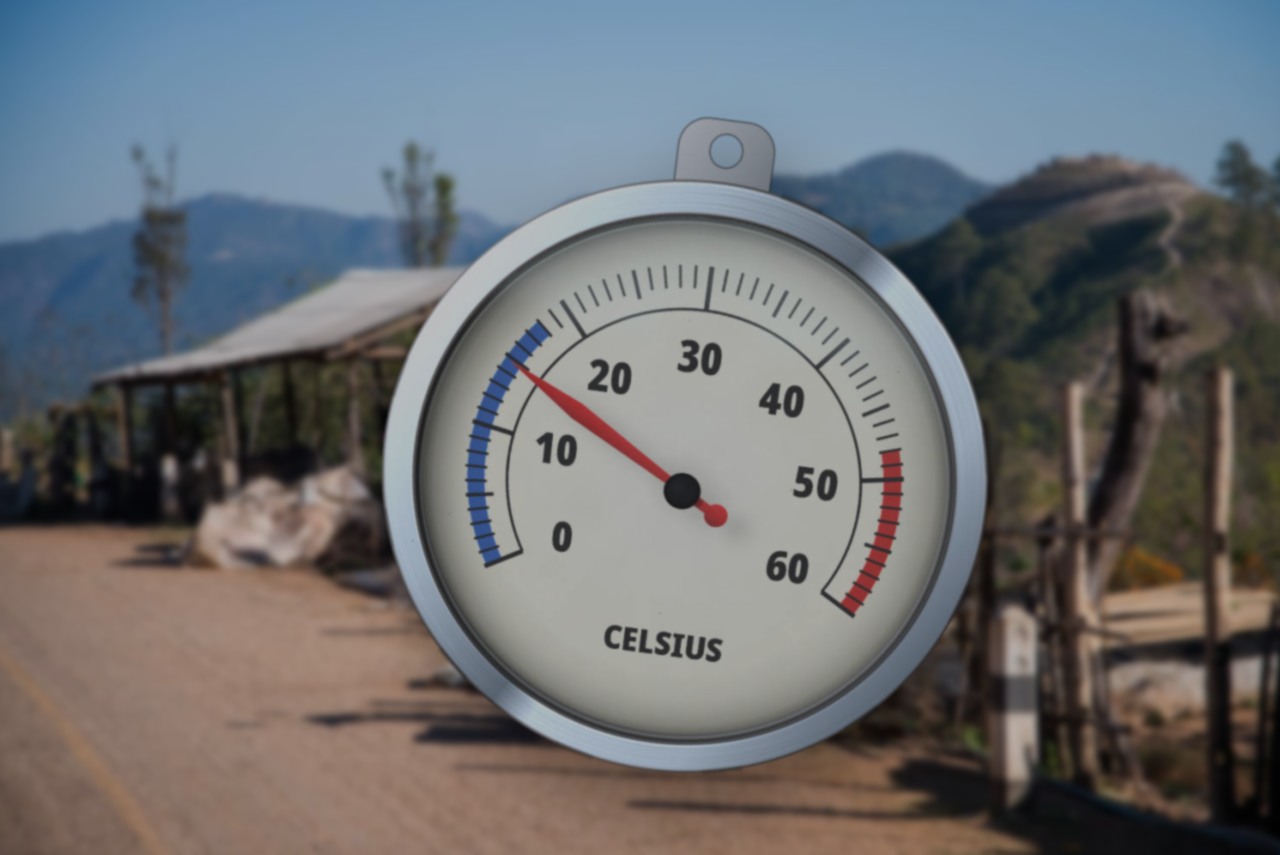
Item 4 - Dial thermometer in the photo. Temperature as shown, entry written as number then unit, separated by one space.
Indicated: 15 °C
